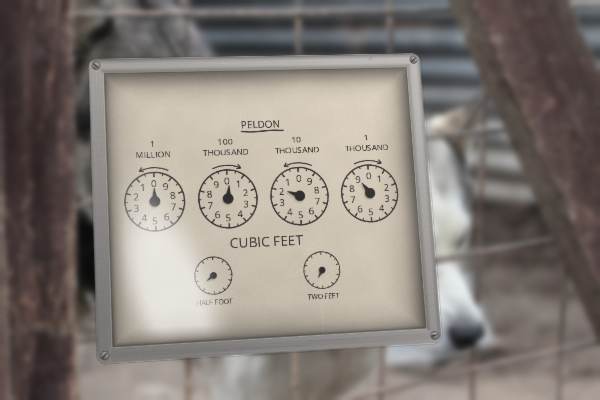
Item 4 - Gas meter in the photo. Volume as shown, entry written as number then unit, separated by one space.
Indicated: 1900 ft³
